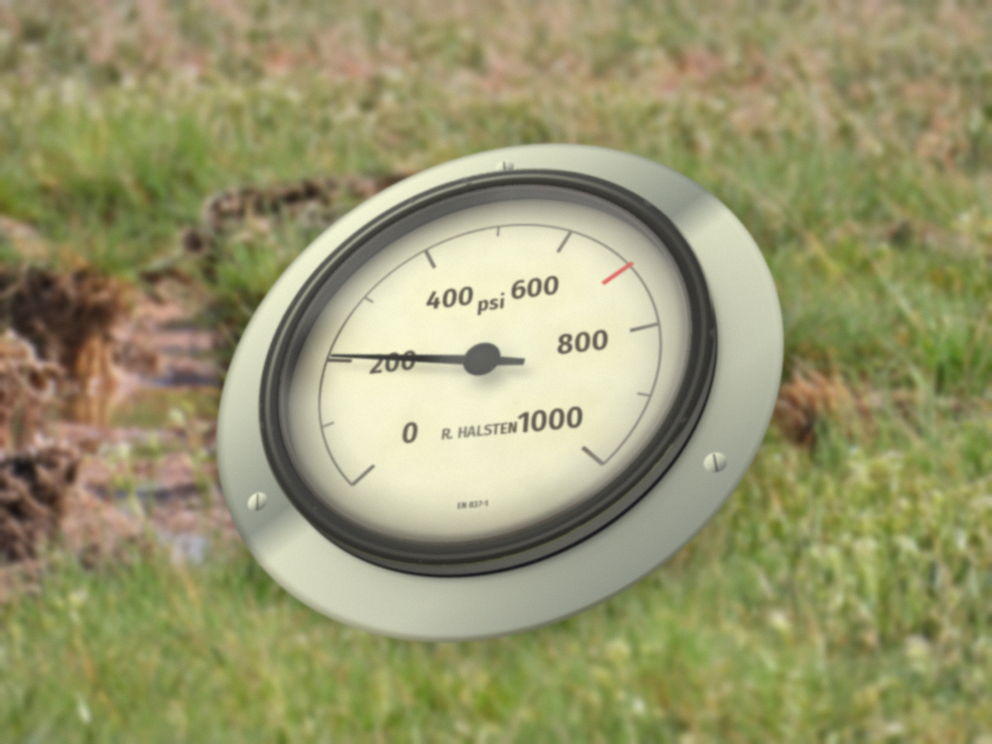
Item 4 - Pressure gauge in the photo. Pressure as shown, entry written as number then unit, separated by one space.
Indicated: 200 psi
